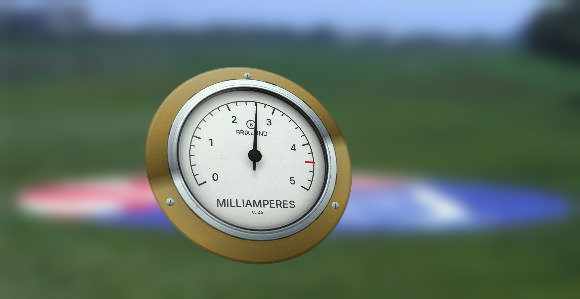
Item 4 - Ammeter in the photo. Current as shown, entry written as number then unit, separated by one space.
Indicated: 2.6 mA
